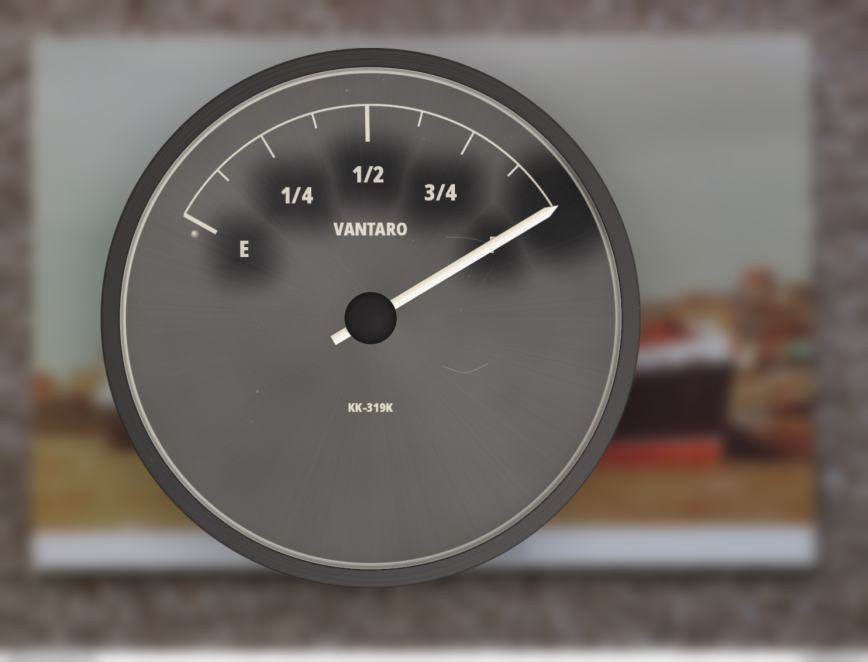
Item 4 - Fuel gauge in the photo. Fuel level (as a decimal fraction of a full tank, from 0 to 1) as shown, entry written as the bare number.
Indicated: 1
